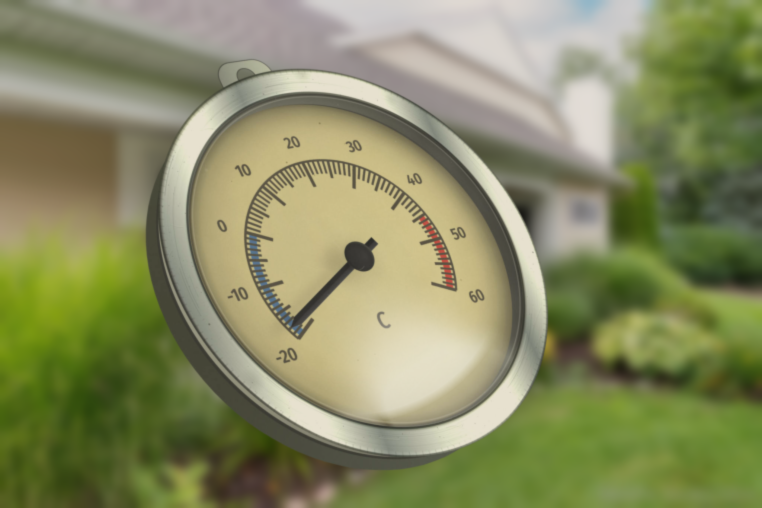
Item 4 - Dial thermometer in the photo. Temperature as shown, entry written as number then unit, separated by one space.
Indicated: -18 °C
